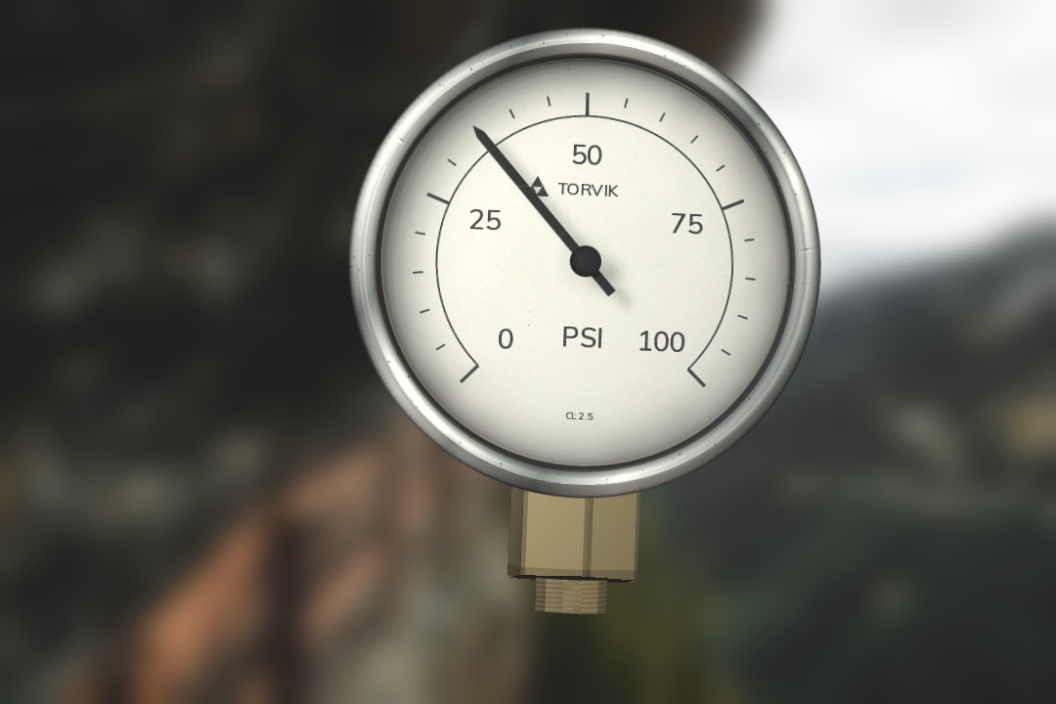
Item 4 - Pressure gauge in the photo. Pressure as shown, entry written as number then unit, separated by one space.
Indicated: 35 psi
